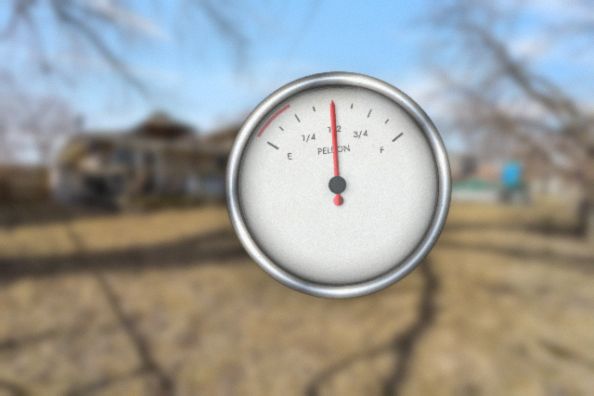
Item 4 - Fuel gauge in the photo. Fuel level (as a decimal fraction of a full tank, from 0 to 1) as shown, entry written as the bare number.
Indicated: 0.5
